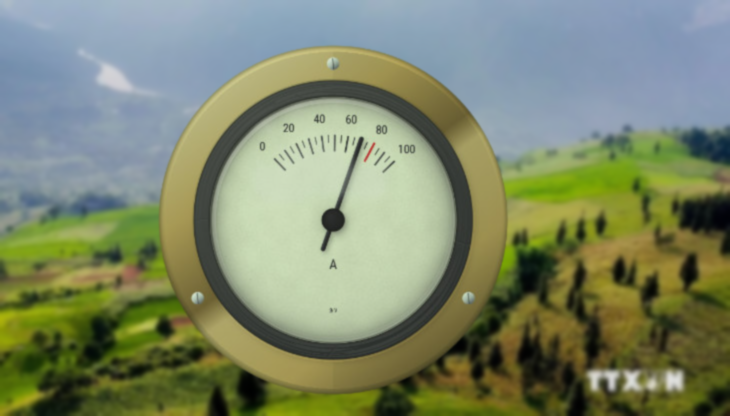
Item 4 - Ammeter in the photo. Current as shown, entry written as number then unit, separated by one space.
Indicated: 70 A
